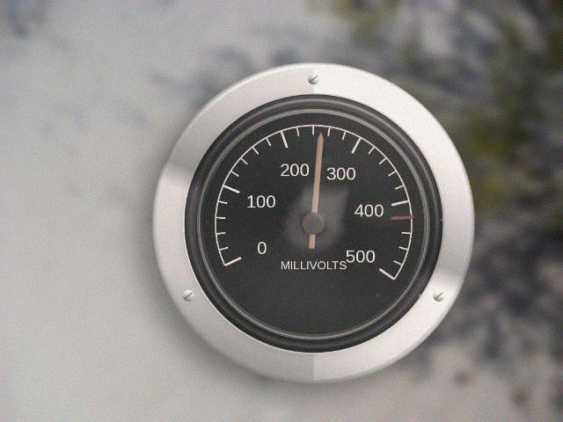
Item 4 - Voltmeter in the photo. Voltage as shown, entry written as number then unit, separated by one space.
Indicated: 250 mV
